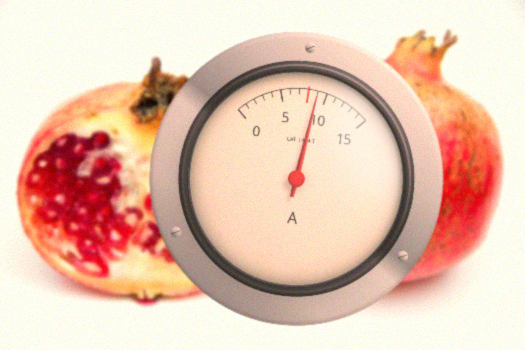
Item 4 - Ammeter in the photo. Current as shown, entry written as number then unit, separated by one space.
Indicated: 9 A
